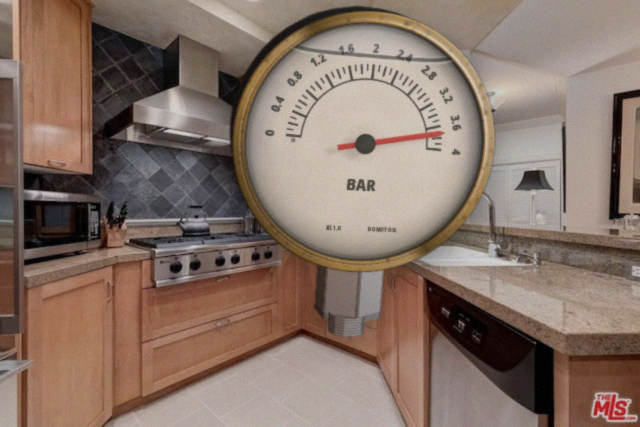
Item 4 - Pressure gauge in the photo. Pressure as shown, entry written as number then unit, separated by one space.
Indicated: 3.7 bar
